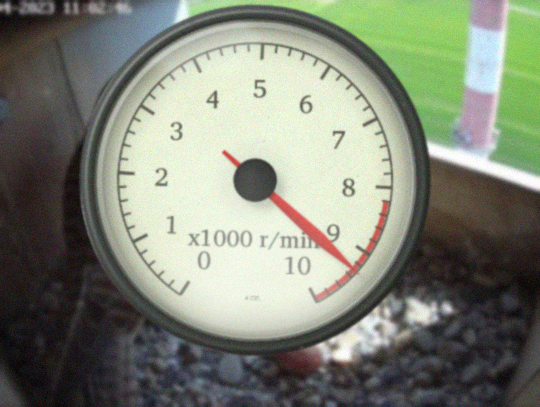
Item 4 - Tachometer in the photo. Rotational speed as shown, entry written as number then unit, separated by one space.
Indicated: 9300 rpm
